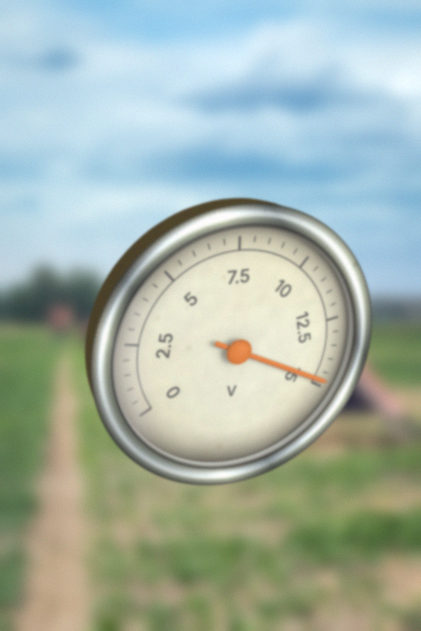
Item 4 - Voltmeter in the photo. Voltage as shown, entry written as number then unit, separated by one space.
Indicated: 14.75 V
